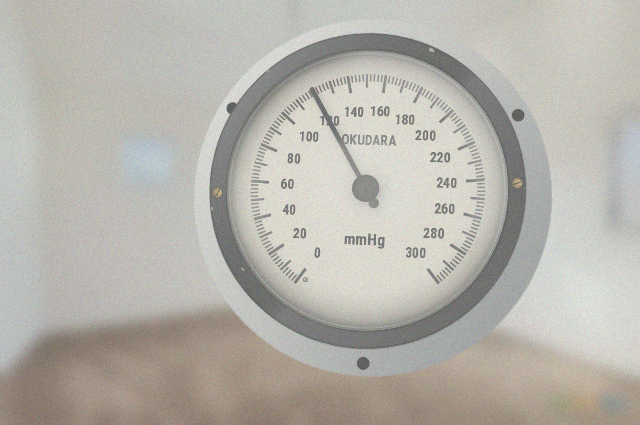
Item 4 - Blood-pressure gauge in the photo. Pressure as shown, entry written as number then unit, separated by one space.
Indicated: 120 mmHg
